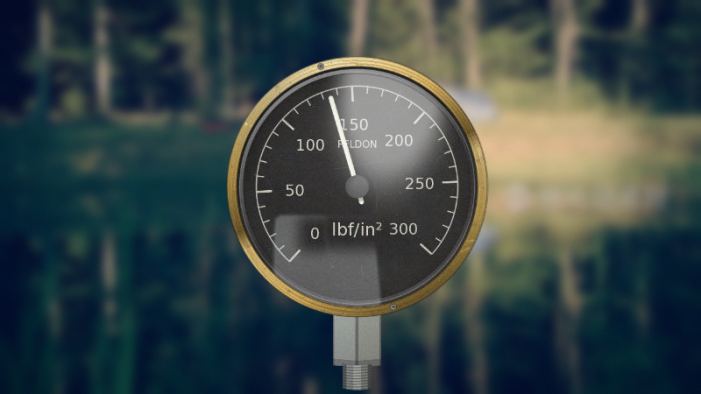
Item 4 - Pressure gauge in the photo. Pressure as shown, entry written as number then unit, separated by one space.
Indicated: 135 psi
